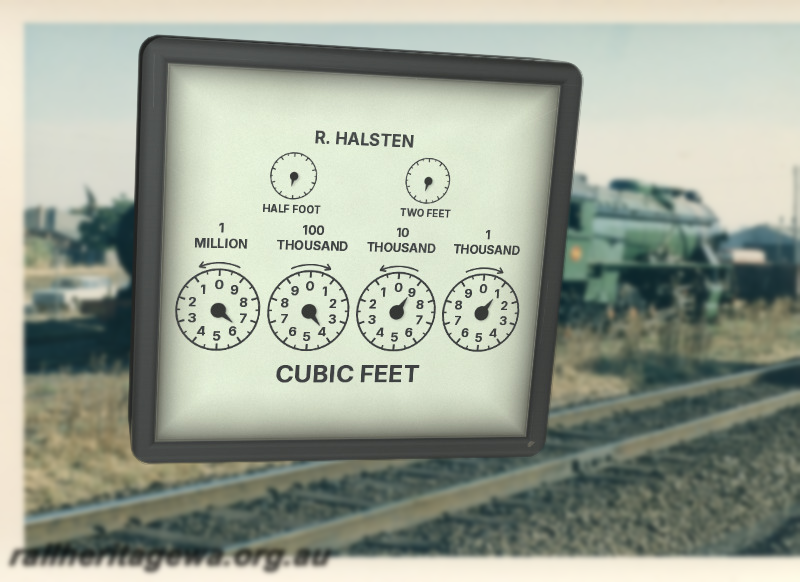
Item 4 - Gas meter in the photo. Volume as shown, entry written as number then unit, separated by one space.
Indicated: 639100 ft³
